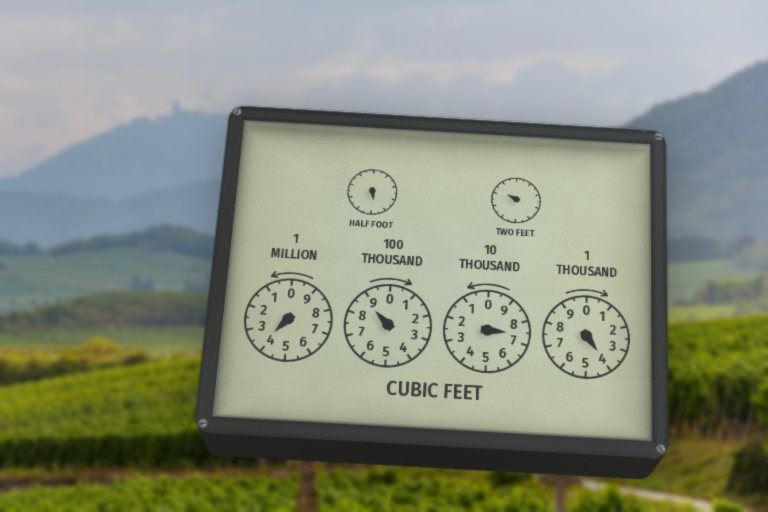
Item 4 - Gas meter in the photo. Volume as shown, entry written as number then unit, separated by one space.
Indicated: 387400 ft³
